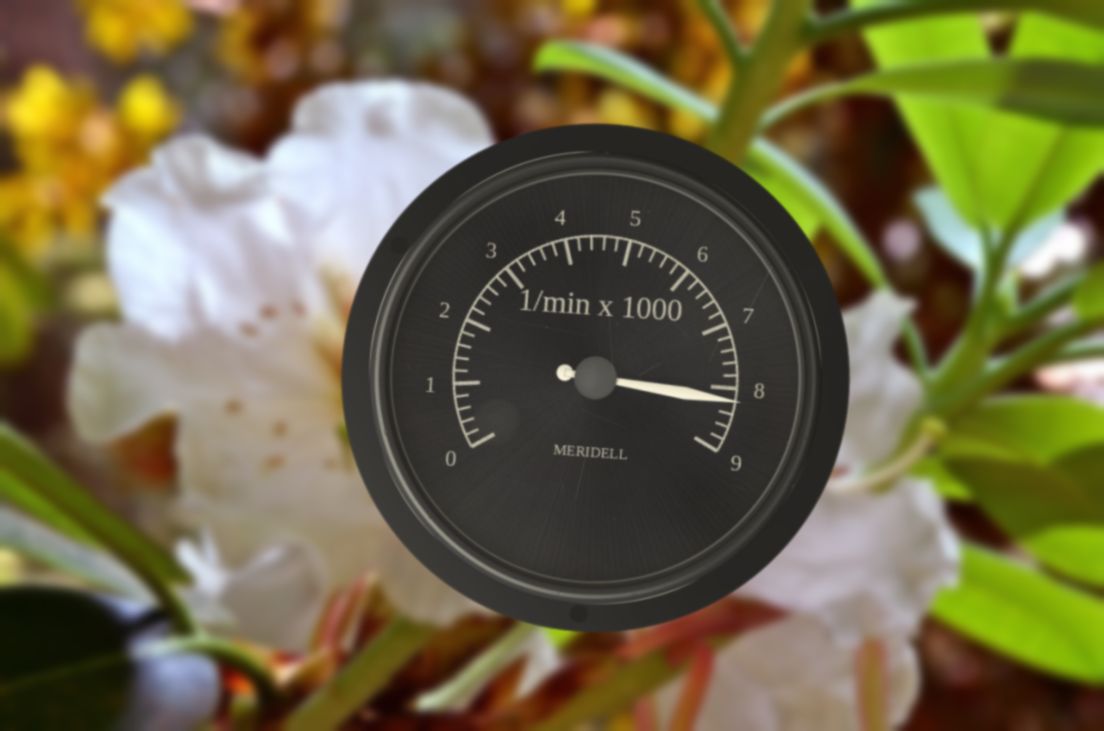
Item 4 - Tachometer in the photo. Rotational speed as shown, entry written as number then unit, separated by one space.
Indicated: 8200 rpm
